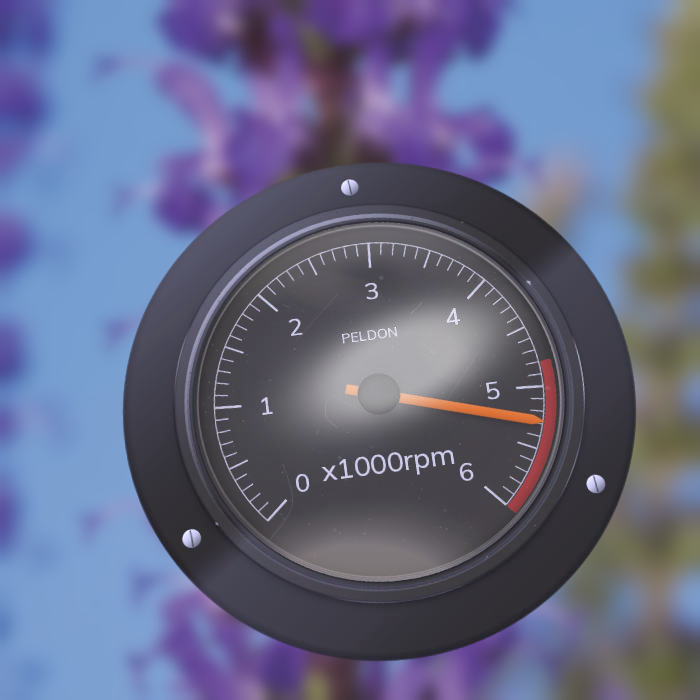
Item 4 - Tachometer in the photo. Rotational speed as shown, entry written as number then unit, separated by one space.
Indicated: 5300 rpm
